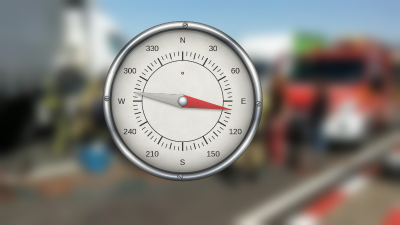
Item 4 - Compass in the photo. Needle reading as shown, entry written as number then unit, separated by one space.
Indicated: 100 °
